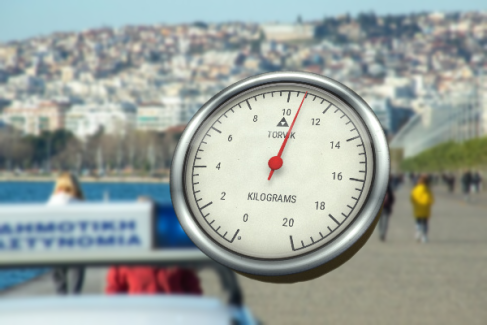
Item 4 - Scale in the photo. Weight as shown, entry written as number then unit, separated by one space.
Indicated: 10.8 kg
